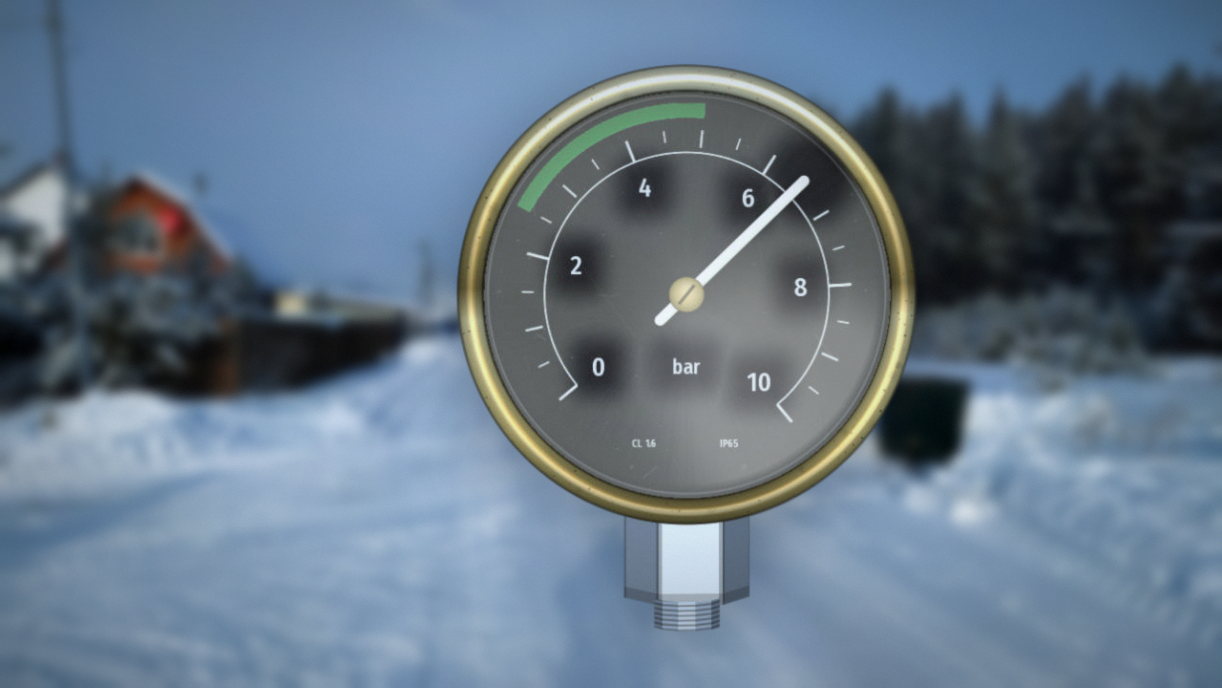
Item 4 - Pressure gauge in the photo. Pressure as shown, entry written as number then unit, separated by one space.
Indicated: 6.5 bar
